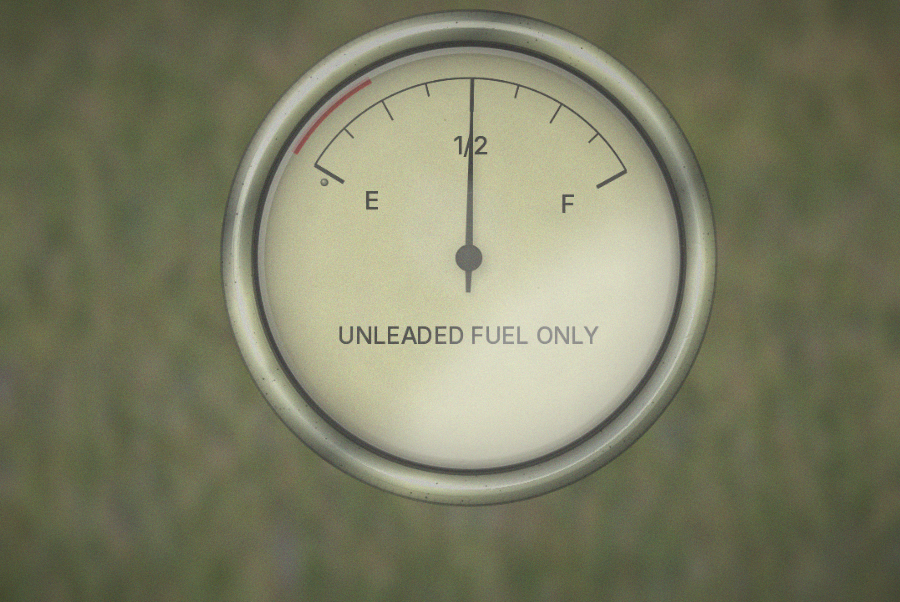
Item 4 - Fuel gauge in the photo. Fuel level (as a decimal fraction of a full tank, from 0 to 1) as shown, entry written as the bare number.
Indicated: 0.5
